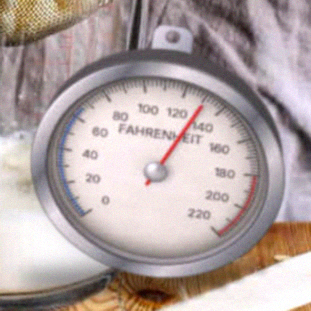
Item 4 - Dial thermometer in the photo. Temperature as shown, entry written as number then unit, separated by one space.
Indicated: 130 °F
